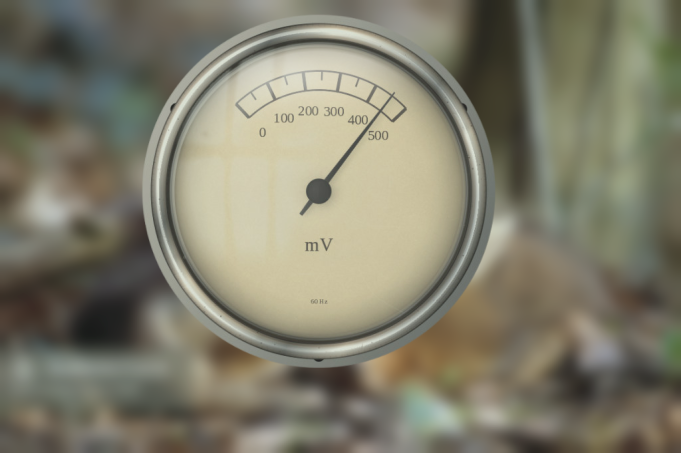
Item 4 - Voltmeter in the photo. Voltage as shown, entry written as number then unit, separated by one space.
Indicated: 450 mV
